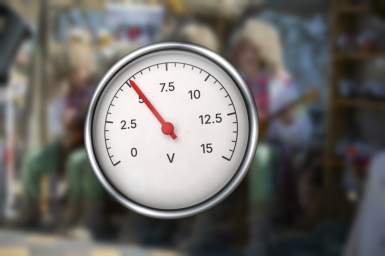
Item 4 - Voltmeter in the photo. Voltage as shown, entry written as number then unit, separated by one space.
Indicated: 5.25 V
